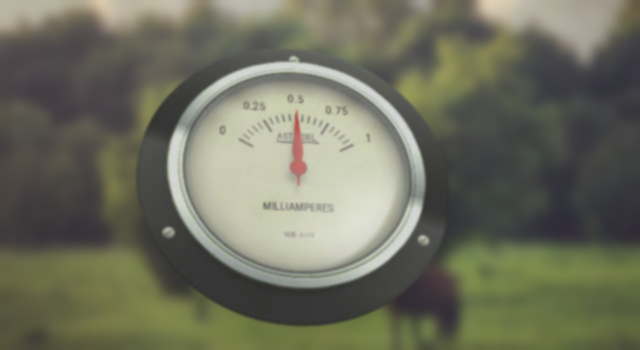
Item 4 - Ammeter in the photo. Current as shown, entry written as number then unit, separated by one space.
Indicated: 0.5 mA
